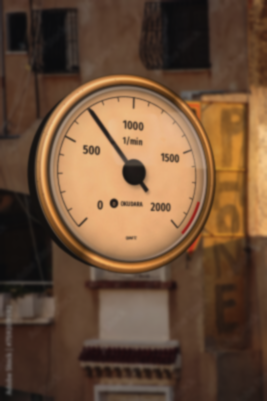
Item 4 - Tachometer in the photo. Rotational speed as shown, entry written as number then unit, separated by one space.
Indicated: 700 rpm
